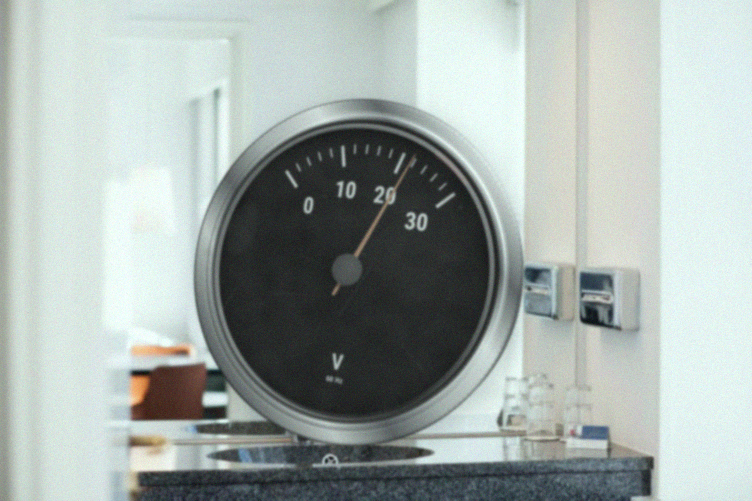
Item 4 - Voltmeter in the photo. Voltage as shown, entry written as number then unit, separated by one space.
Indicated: 22 V
